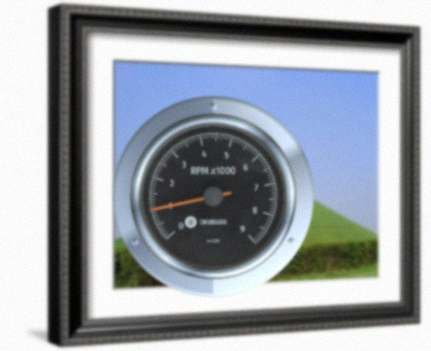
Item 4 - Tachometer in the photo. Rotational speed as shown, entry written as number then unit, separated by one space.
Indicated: 1000 rpm
